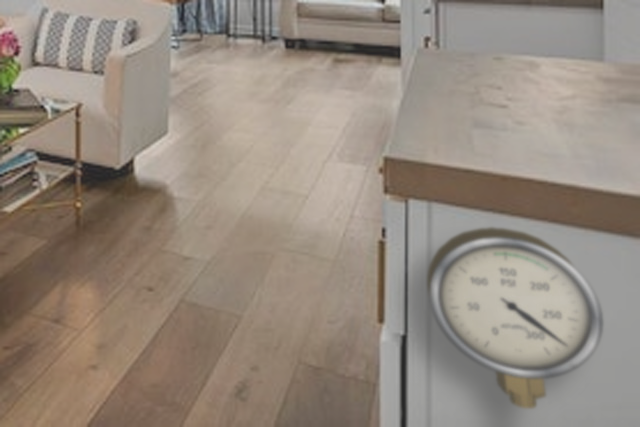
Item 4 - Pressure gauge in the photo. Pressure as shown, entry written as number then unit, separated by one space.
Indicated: 280 psi
